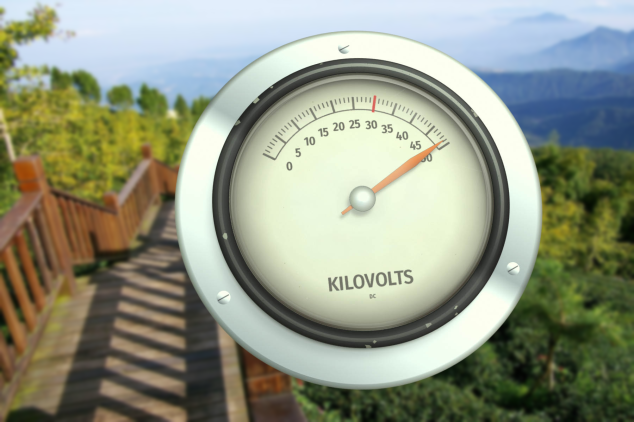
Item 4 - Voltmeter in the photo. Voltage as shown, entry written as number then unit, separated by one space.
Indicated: 49 kV
